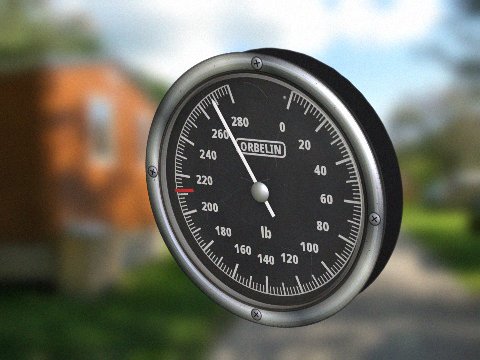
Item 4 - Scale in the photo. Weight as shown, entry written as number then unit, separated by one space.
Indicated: 270 lb
